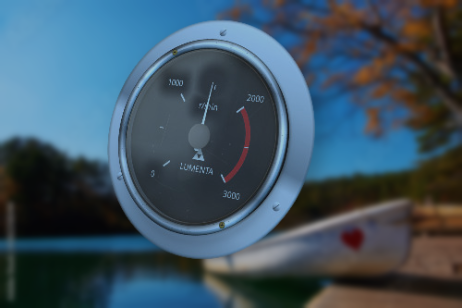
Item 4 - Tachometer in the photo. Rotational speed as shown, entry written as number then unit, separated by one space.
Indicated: 1500 rpm
